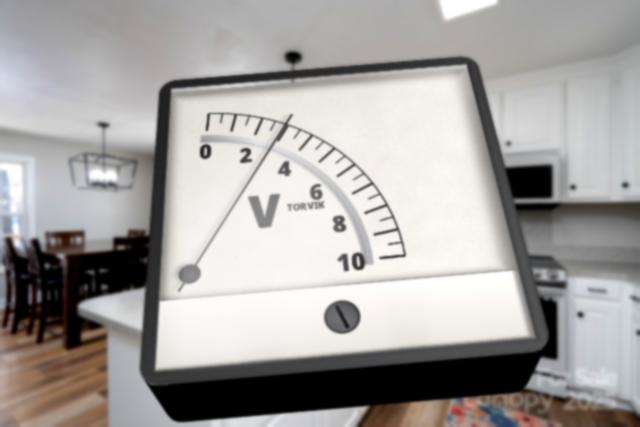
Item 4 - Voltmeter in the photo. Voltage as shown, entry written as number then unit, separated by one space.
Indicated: 3 V
